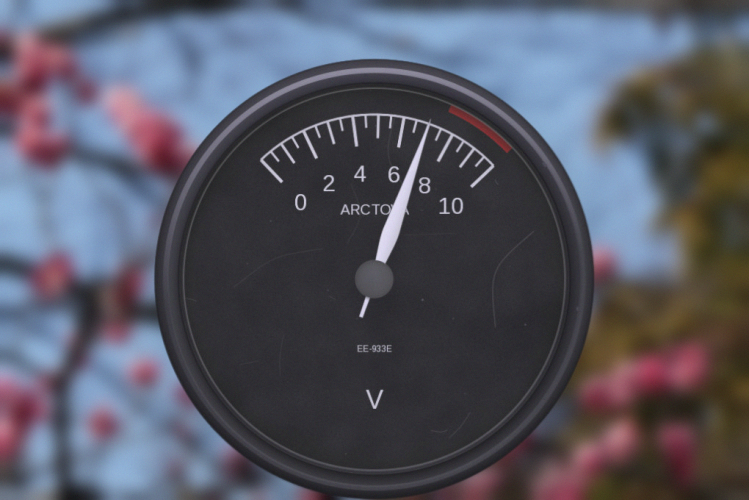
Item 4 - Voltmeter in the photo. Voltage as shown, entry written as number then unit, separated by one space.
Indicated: 7 V
